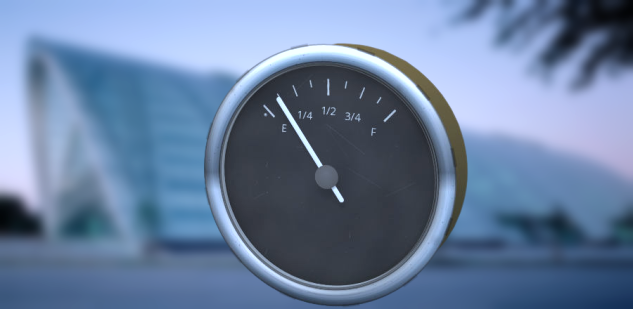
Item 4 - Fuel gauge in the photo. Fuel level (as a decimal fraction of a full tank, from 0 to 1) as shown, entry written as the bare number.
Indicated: 0.125
